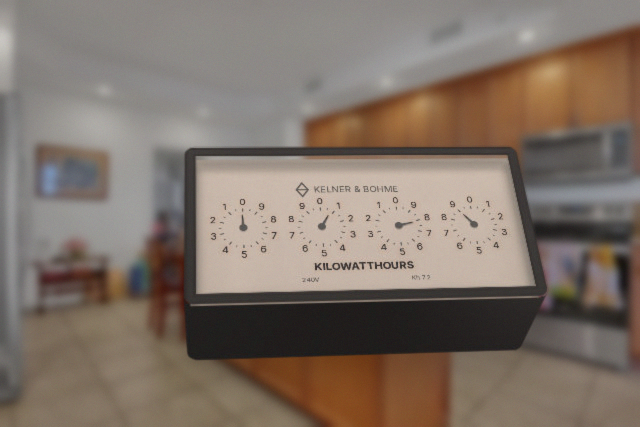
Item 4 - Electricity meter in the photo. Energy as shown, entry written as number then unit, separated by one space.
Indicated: 79 kWh
